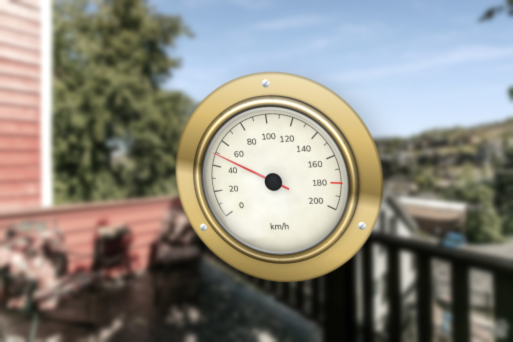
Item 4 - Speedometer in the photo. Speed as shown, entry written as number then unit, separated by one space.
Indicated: 50 km/h
